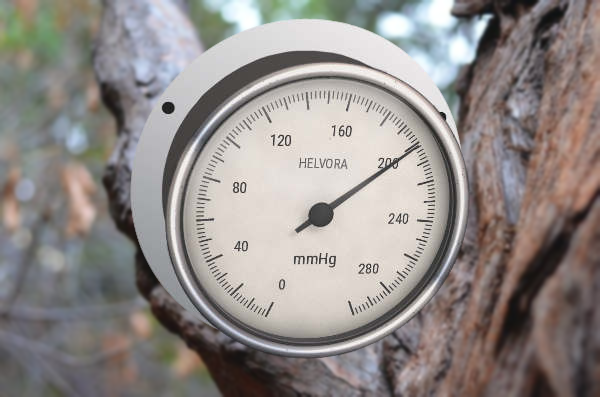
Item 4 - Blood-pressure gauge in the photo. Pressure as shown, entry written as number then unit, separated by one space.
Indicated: 200 mmHg
